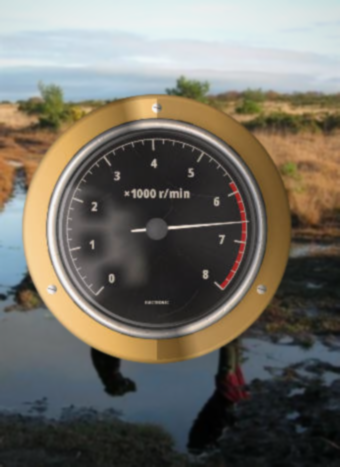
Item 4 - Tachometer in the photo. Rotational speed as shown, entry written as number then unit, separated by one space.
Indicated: 6600 rpm
